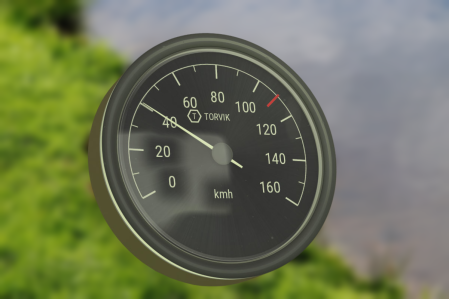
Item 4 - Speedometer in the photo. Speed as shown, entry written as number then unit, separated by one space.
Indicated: 40 km/h
